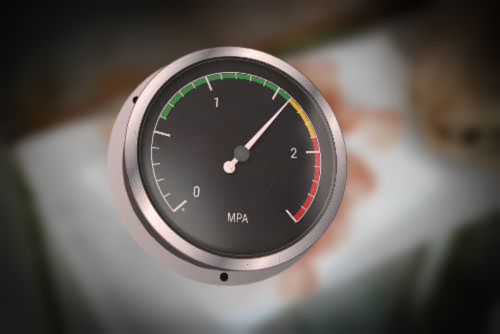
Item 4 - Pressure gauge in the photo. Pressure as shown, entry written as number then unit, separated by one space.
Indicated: 1.6 MPa
